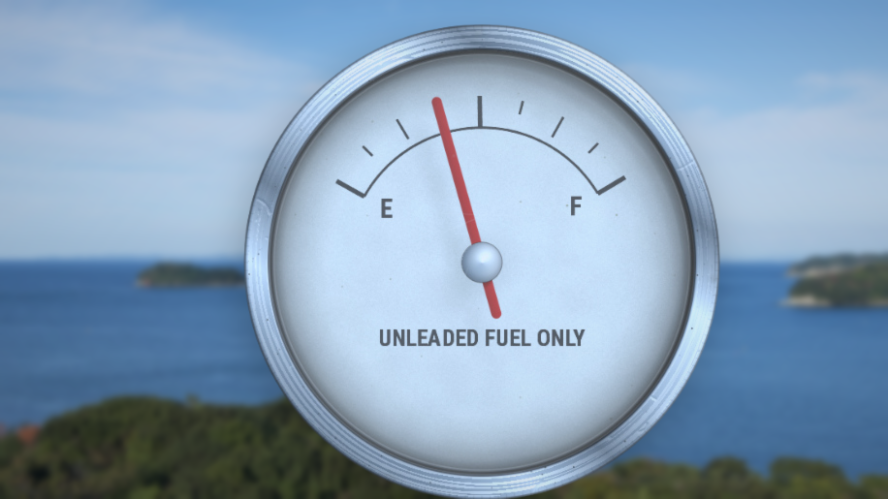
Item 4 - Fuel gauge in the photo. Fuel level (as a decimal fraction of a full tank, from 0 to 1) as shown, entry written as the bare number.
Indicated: 0.375
